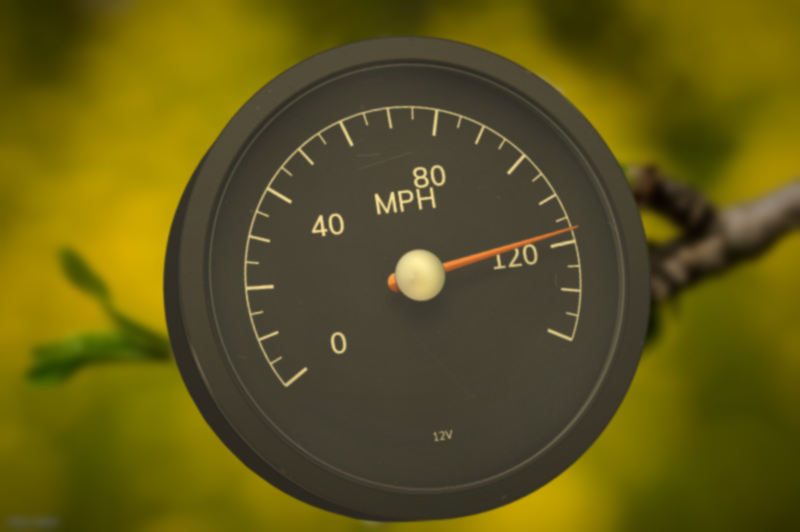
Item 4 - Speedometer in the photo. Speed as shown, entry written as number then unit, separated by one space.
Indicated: 117.5 mph
